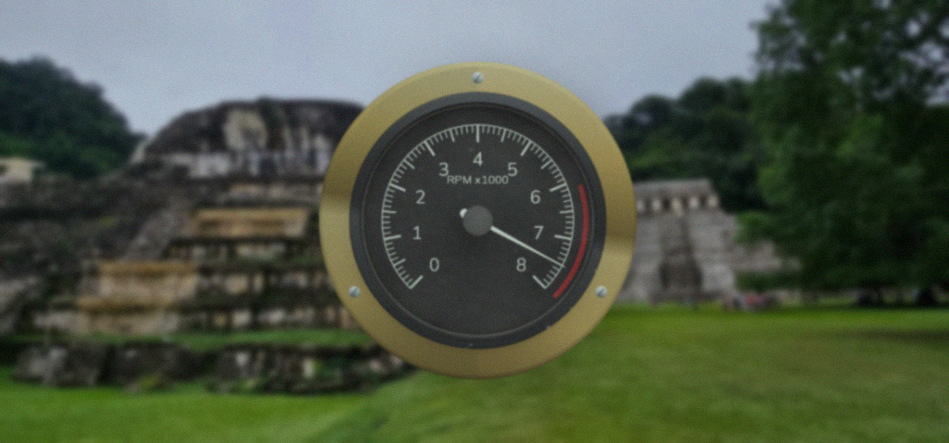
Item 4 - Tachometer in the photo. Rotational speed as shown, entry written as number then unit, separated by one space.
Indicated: 7500 rpm
